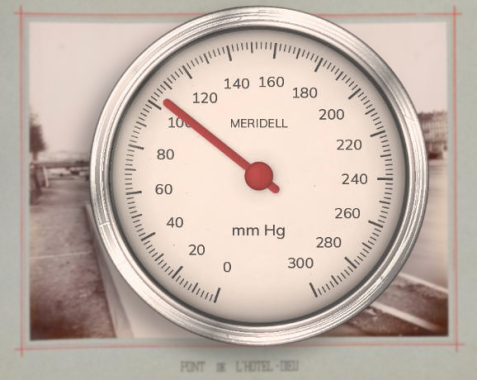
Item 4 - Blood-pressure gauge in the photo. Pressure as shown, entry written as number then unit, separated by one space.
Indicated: 104 mmHg
